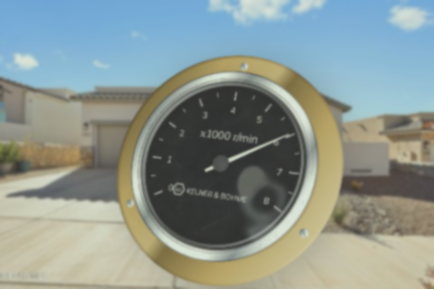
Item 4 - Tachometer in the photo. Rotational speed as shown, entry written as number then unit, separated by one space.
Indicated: 6000 rpm
